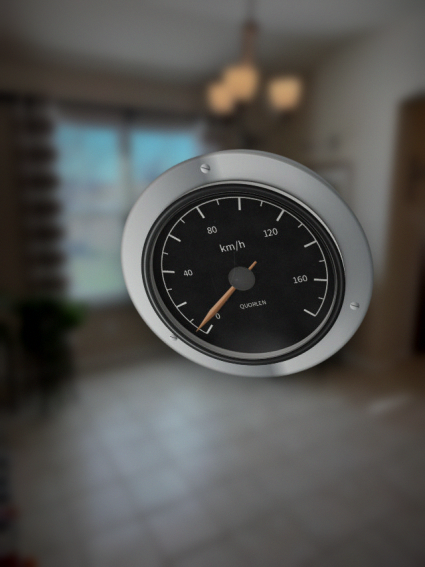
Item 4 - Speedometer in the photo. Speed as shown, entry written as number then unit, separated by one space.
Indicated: 5 km/h
